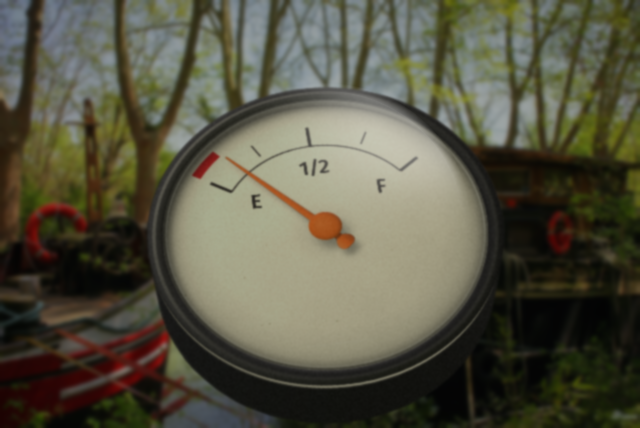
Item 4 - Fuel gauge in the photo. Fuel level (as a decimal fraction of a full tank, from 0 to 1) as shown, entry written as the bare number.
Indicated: 0.125
